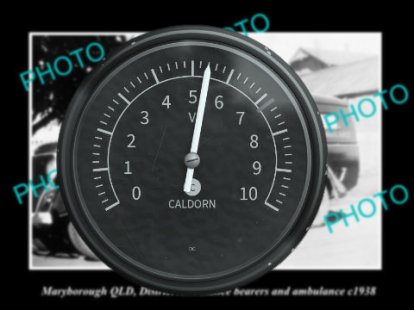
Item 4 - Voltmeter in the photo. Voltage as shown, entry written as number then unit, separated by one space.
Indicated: 5.4 V
